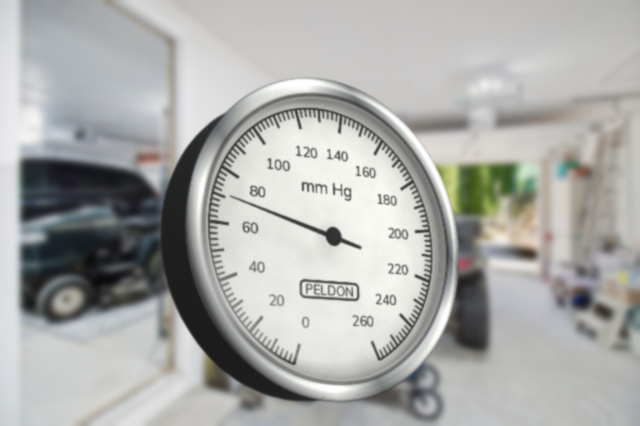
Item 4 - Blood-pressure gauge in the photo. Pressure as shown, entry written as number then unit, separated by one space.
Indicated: 70 mmHg
